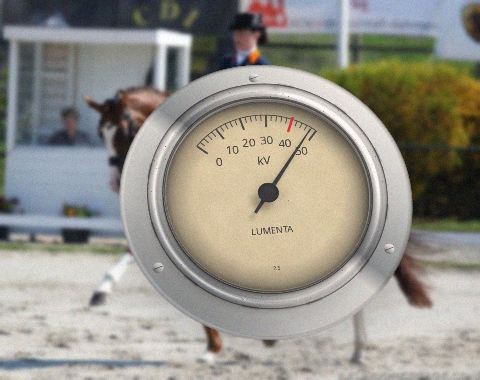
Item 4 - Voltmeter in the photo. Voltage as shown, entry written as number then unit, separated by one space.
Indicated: 48 kV
